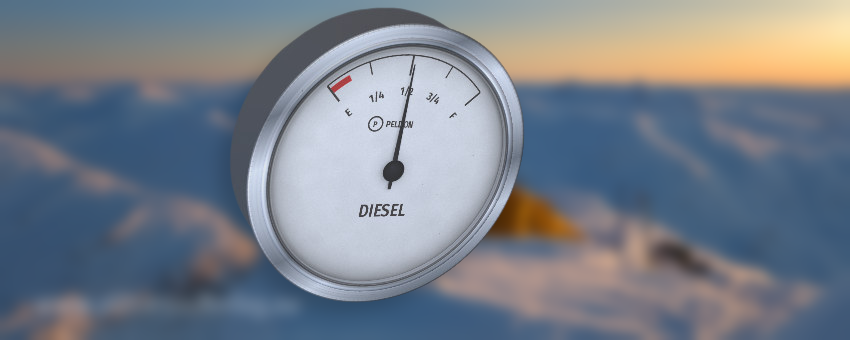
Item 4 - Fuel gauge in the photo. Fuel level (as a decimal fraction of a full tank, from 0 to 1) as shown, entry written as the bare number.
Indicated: 0.5
